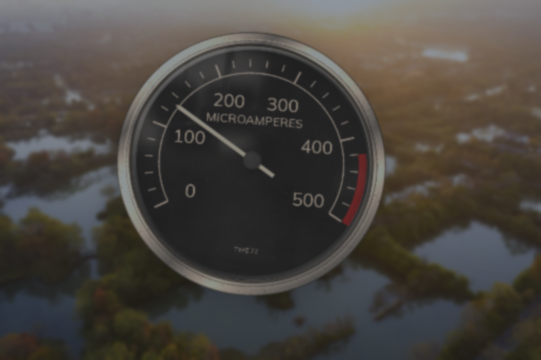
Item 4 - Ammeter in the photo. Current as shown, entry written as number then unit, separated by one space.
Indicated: 130 µA
